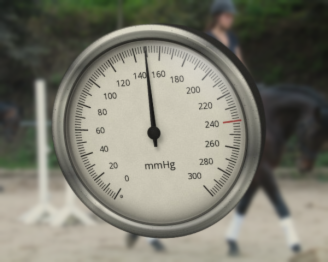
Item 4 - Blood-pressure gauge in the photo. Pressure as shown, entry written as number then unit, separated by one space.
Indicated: 150 mmHg
